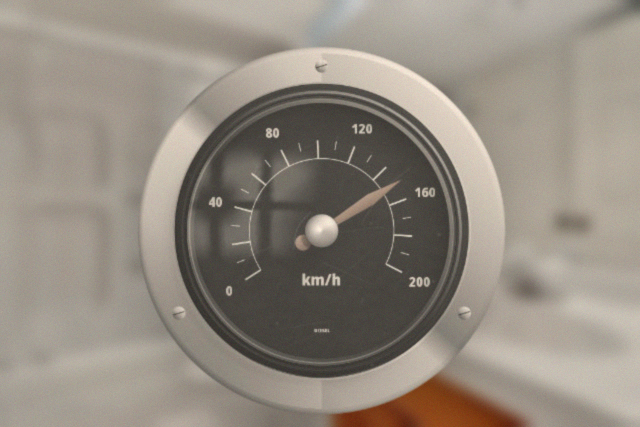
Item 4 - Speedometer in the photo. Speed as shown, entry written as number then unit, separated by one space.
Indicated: 150 km/h
